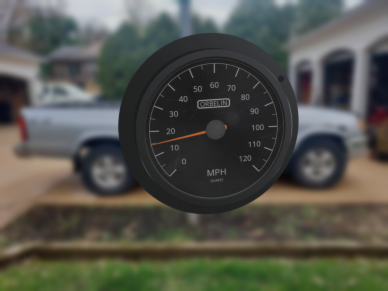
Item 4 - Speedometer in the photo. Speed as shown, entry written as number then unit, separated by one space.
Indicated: 15 mph
